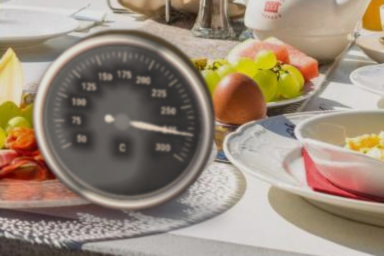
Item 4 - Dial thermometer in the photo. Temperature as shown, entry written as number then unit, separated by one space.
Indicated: 275 °C
